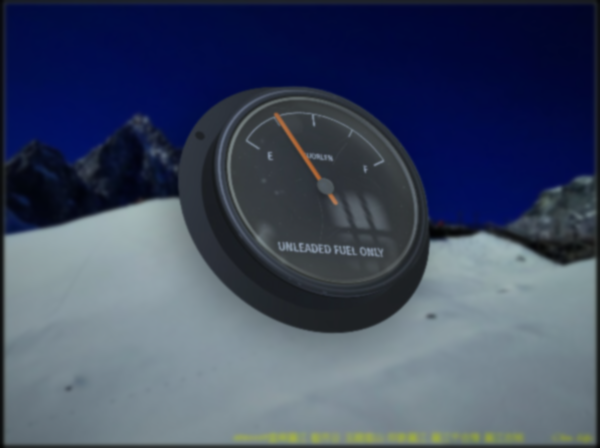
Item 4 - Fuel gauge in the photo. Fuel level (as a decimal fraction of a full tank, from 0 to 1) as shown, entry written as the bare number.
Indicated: 0.25
